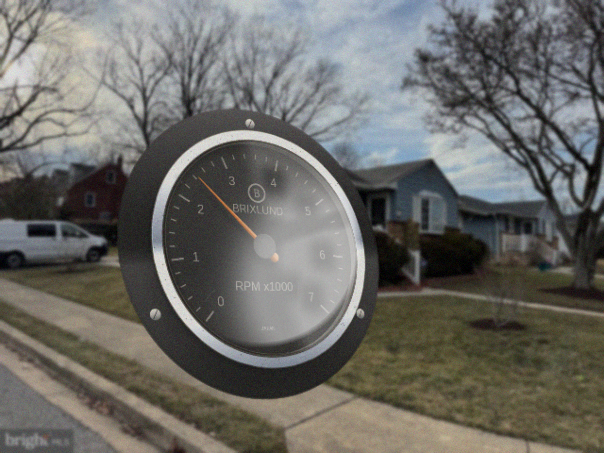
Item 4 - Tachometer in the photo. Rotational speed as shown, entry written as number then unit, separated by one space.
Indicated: 2400 rpm
